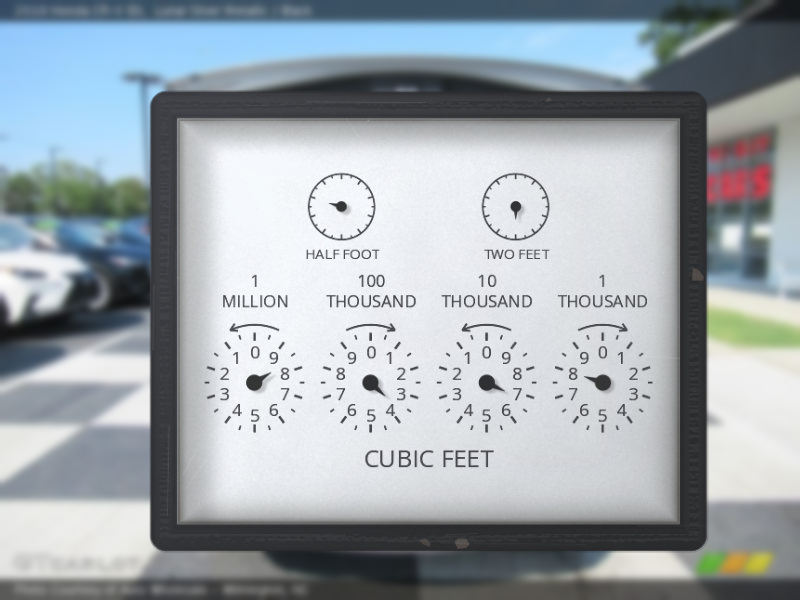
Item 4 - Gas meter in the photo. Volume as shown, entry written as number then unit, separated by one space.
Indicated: 836800 ft³
